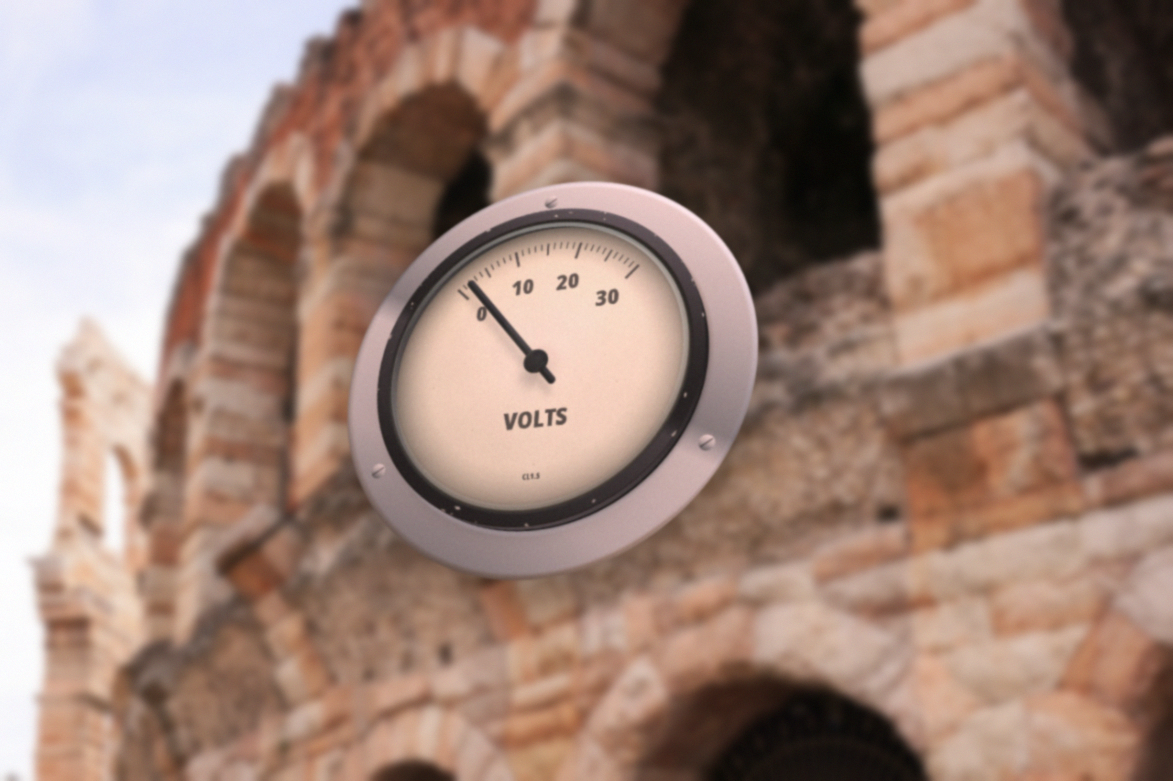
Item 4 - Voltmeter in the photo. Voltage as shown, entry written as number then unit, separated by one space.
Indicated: 2 V
